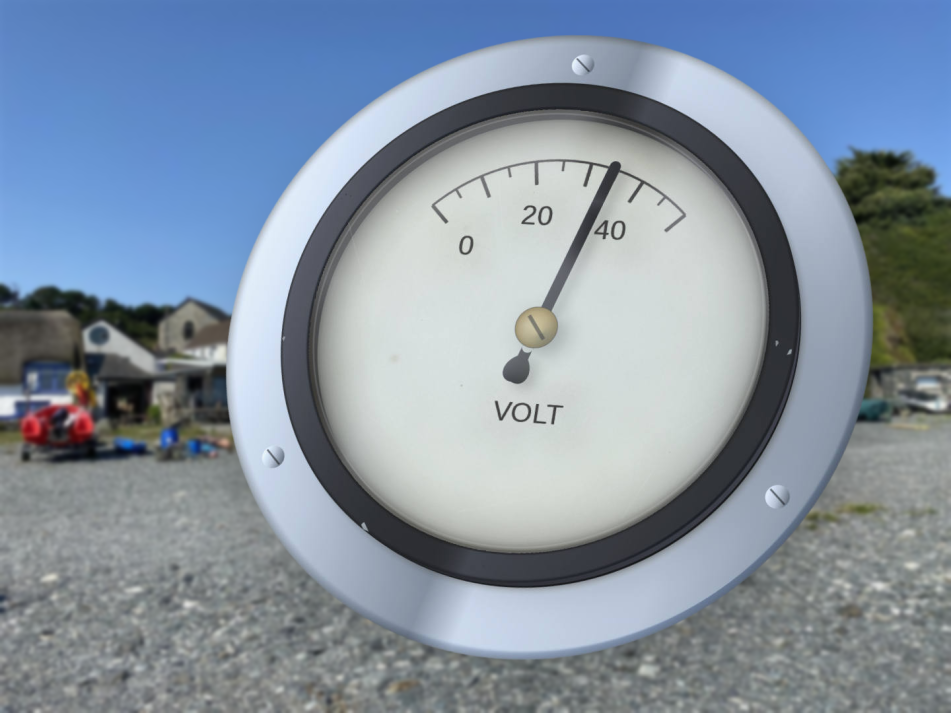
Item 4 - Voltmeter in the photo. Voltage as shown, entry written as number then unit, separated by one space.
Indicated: 35 V
